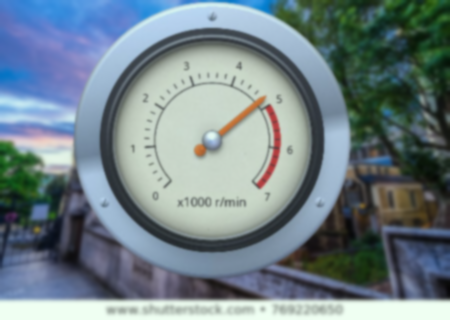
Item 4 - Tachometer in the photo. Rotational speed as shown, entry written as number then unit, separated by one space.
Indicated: 4800 rpm
